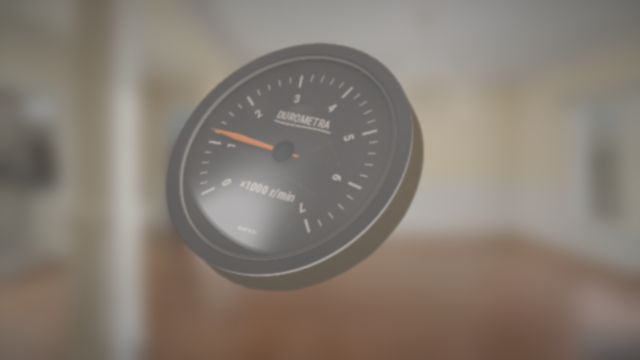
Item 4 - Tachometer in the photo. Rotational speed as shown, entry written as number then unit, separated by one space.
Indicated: 1200 rpm
